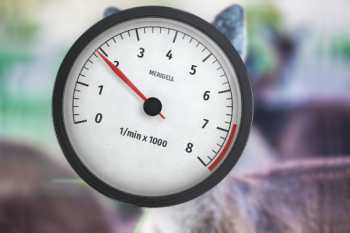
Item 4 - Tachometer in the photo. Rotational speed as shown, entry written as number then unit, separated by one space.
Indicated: 1900 rpm
